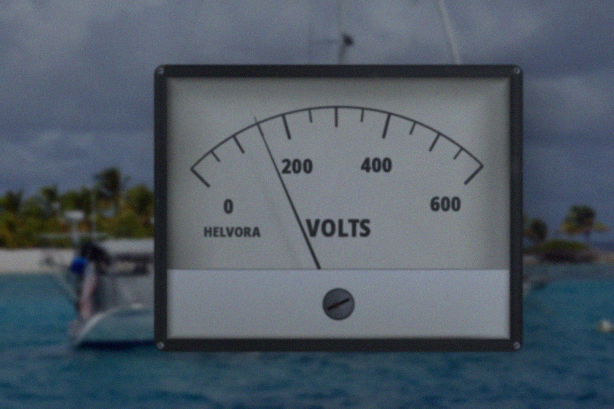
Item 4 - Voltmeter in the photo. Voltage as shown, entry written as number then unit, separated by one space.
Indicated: 150 V
